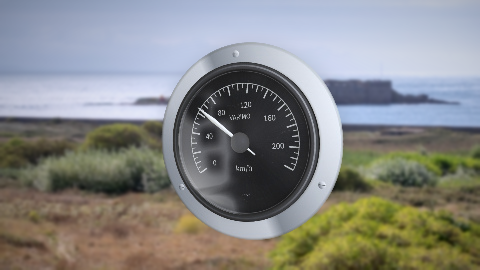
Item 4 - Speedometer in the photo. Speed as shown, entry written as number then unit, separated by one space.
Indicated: 65 km/h
